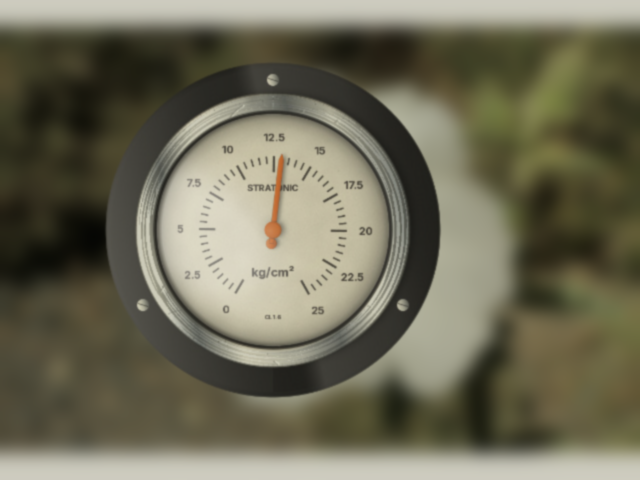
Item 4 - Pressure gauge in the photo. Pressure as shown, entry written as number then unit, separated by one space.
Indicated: 13 kg/cm²
